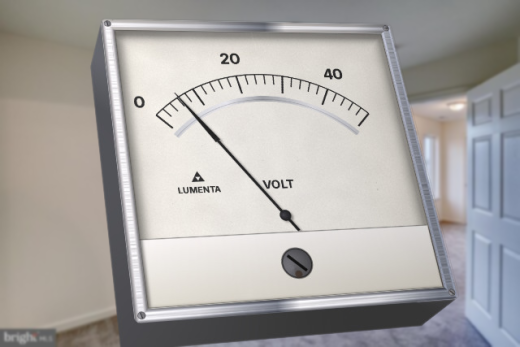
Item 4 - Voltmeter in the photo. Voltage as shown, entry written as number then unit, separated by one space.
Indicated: 6 V
